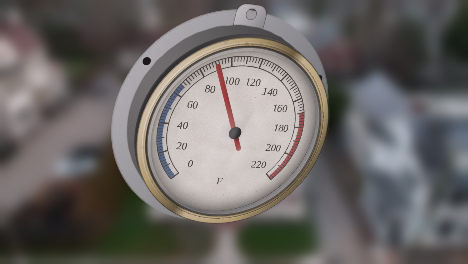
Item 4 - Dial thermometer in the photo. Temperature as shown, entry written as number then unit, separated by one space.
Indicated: 90 °F
